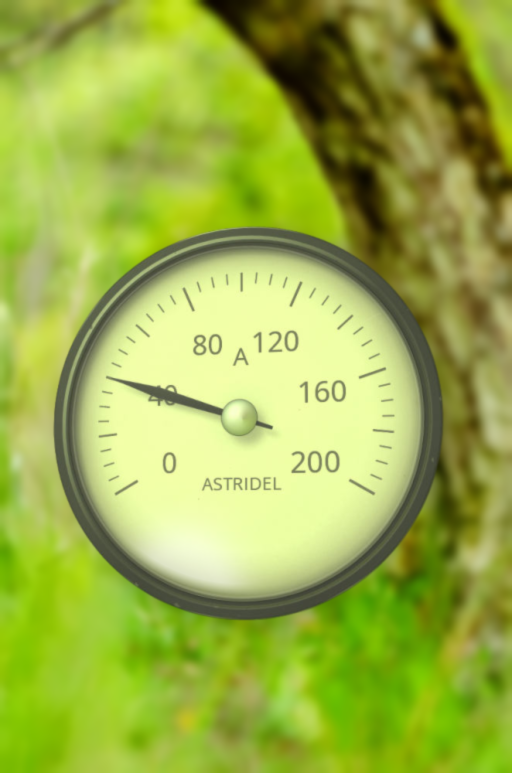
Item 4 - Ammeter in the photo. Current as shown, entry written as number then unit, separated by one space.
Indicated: 40 A
